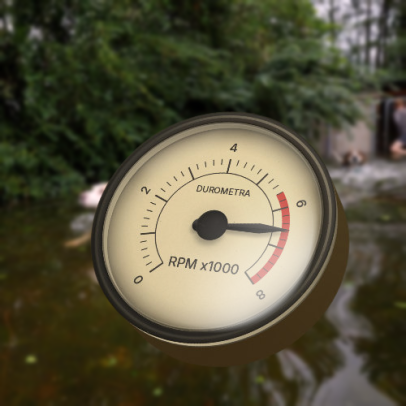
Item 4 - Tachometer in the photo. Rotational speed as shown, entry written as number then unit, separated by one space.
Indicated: 6600 rpm
